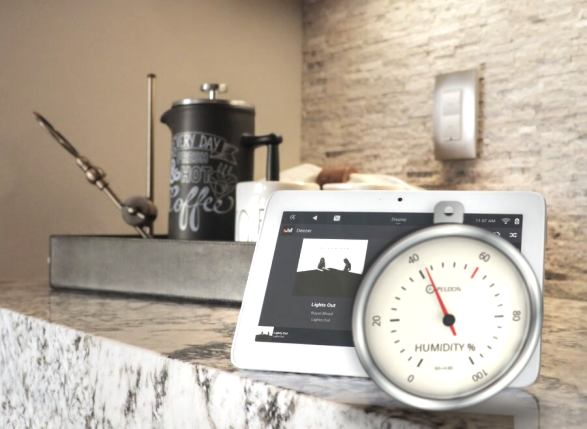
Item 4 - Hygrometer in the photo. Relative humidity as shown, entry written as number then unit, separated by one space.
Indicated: 42 %
